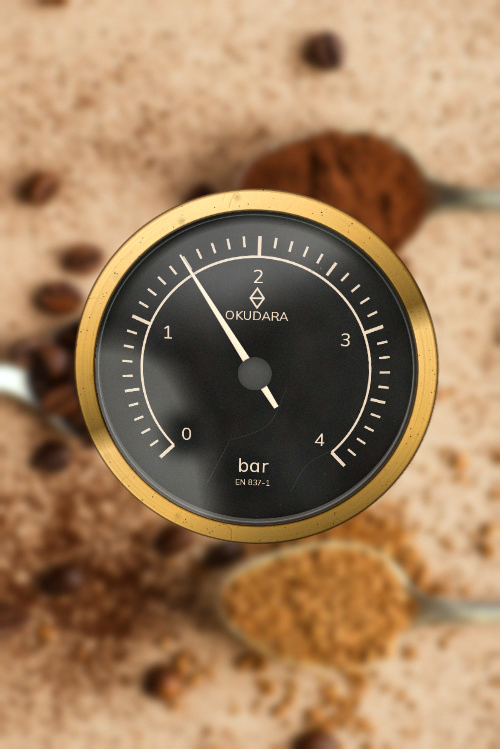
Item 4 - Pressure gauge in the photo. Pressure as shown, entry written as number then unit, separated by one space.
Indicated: 1.5 bar
